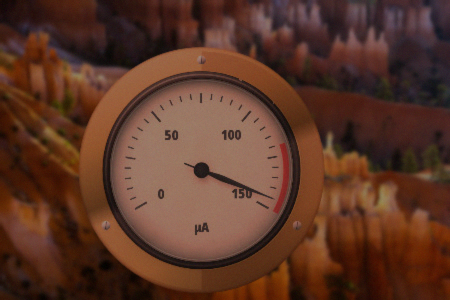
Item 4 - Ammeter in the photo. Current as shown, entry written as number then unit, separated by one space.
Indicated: 145 µA
